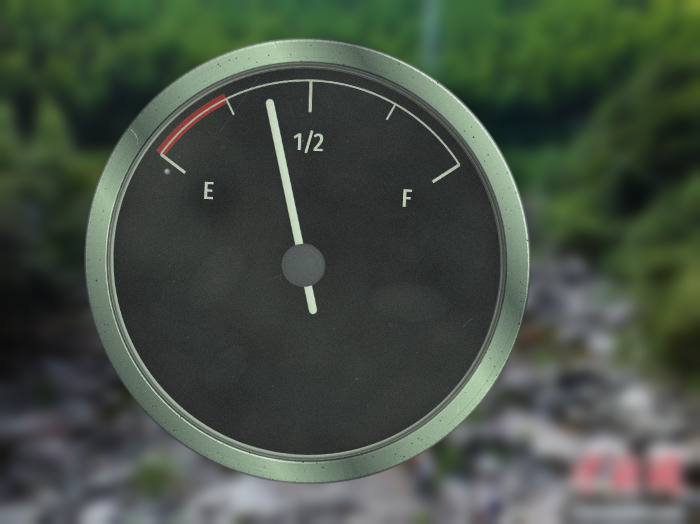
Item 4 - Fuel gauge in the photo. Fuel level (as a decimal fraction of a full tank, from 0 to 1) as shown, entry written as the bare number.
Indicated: 0.375
